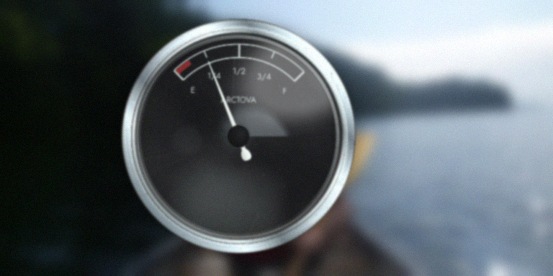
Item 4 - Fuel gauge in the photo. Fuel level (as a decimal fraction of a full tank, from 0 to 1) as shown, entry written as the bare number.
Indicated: 0.25
